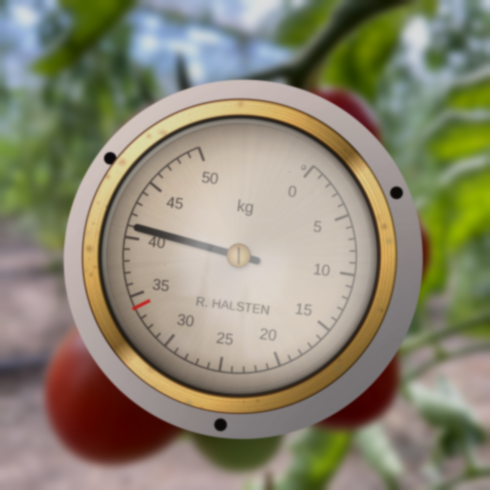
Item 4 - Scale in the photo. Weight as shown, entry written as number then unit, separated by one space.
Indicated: 41 kg
